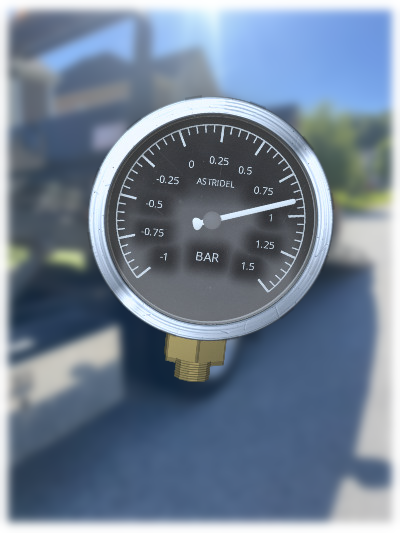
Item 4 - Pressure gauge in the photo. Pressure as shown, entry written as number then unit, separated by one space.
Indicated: 0.9 bar
